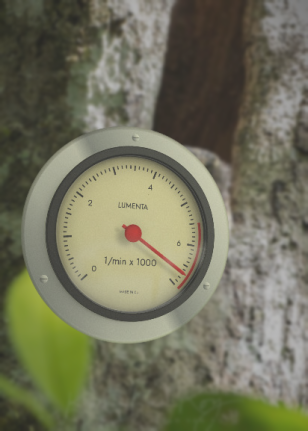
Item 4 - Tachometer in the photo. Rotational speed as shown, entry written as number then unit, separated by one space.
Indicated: 6700 rpm
